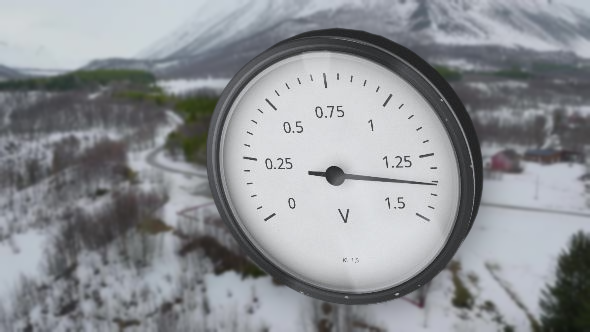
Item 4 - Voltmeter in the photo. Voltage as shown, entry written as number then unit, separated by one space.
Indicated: 1.35 V
